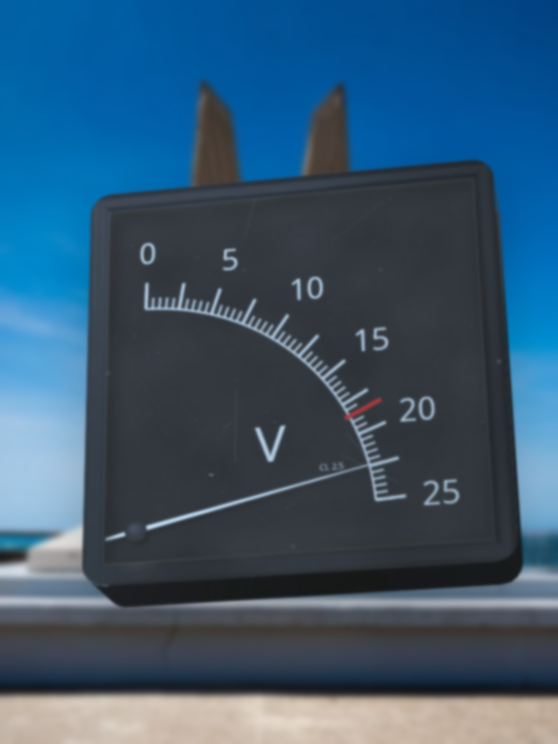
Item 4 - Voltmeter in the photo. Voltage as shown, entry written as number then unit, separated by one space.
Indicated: 22.5 V
